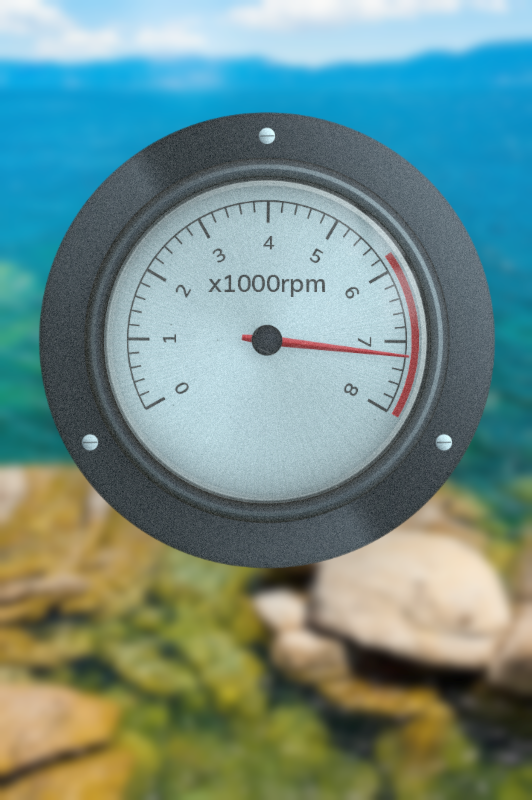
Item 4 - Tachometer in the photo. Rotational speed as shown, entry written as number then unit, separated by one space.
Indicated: 7200 rpm
